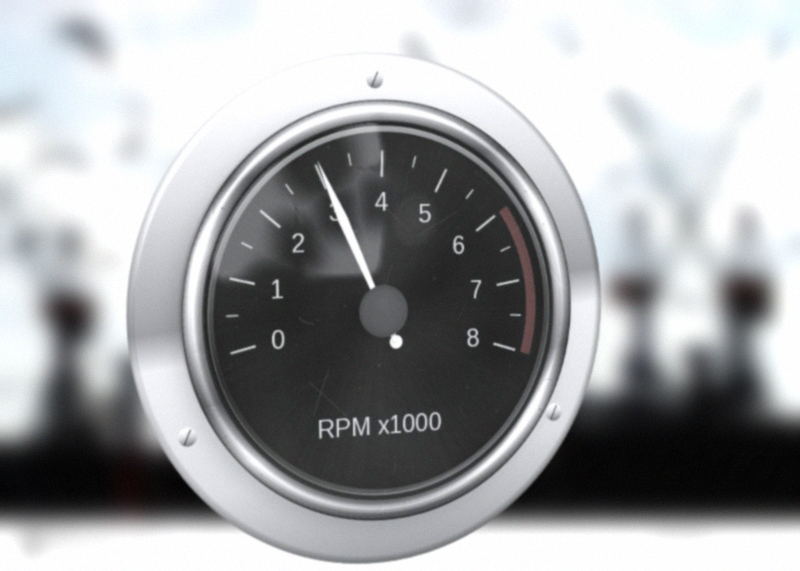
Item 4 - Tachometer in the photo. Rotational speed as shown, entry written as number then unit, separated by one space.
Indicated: 3000 rpm
